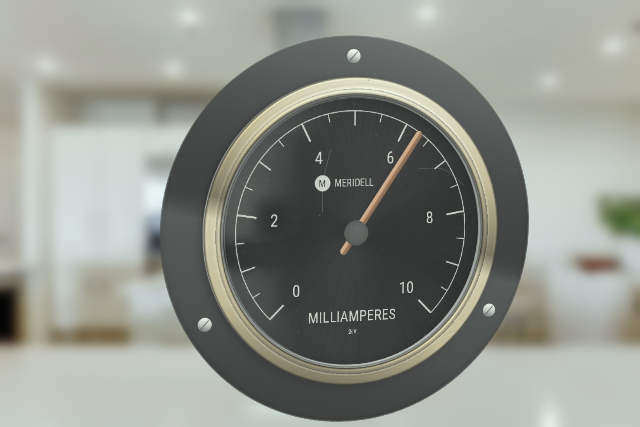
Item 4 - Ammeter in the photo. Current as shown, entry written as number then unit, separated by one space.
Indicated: 6.25 mA
